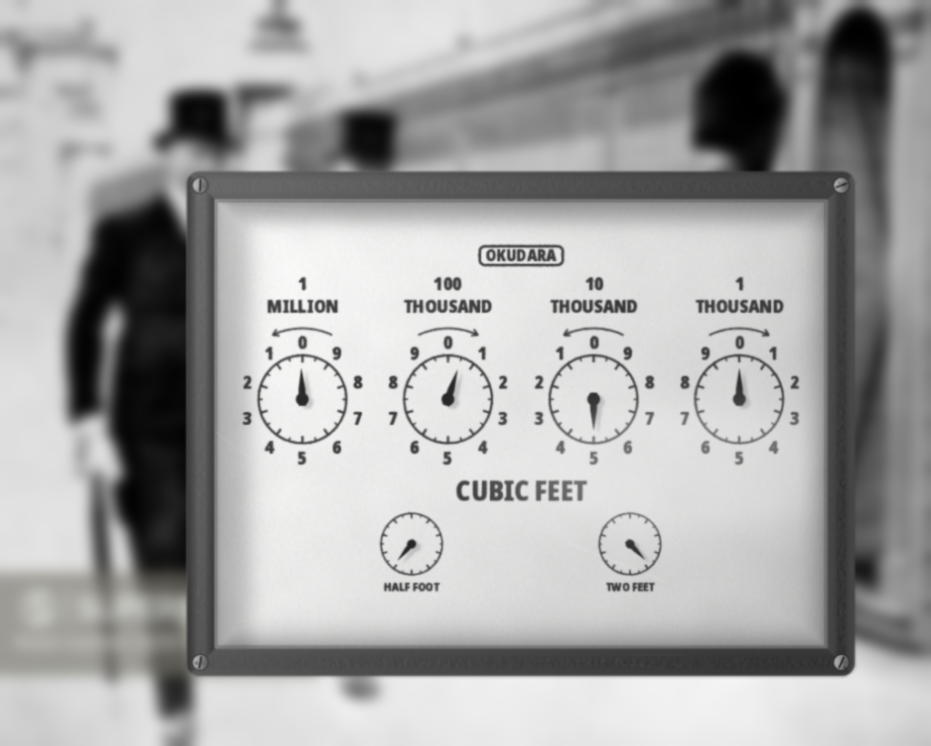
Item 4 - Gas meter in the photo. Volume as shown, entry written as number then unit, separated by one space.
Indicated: 5000 ft³
